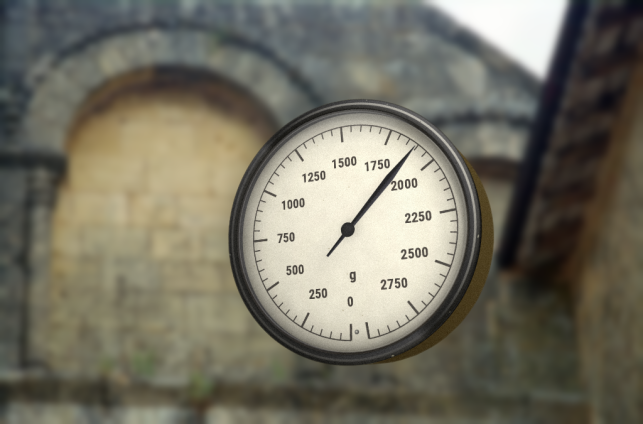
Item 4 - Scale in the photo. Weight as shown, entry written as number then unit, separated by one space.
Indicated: 1900 g
